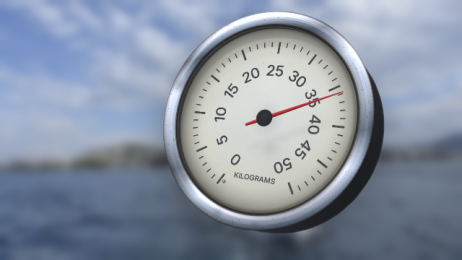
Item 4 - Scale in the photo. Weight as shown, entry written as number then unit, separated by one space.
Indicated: 36 kg
